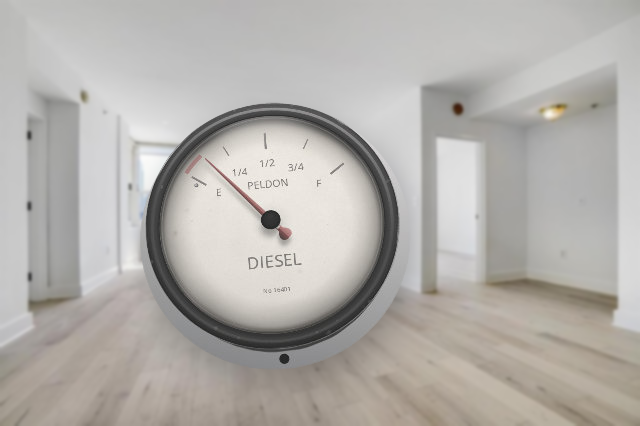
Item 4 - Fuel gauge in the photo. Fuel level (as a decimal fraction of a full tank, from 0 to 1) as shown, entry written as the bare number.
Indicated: 0.125
